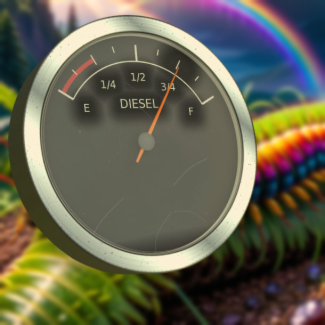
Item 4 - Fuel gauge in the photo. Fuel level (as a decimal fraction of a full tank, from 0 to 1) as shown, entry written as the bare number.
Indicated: 0.75
